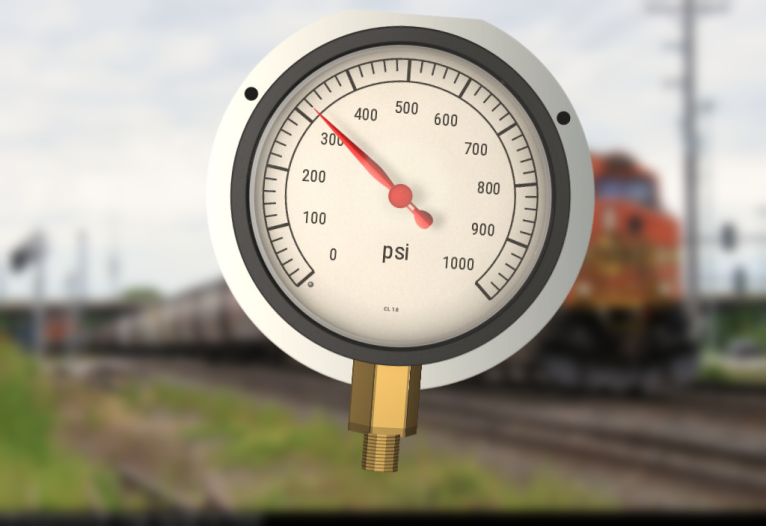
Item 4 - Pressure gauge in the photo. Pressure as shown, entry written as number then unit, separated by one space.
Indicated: 320 psi
